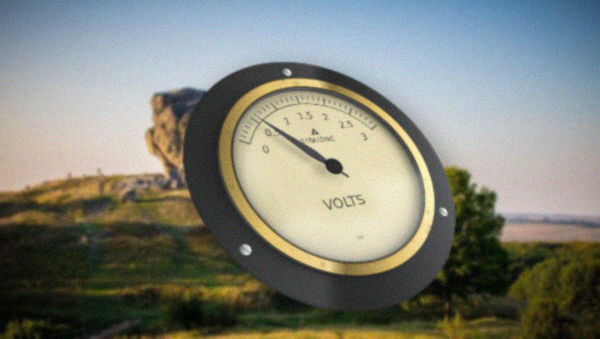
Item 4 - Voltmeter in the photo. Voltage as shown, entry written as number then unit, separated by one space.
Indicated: 0.5 V
